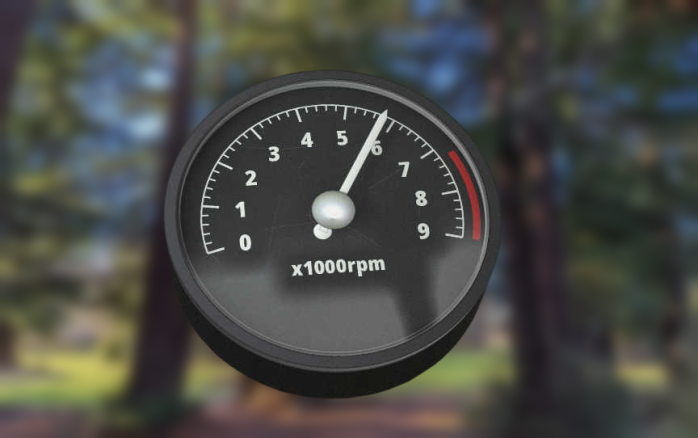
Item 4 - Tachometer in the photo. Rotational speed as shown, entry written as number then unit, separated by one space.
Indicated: 5800 rpm
